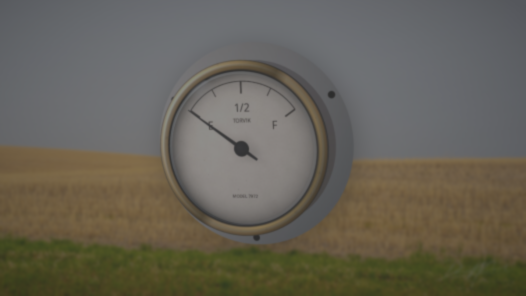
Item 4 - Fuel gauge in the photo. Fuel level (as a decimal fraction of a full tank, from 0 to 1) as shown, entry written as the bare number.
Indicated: 0
